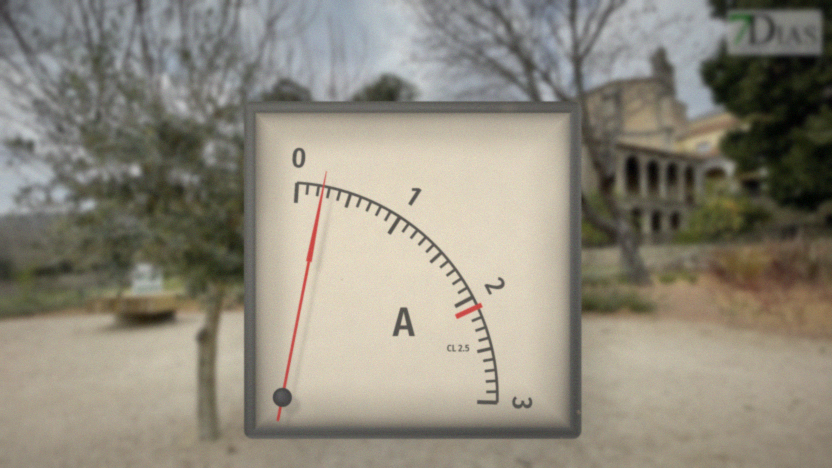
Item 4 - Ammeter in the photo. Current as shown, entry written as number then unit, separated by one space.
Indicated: 0.25 A
